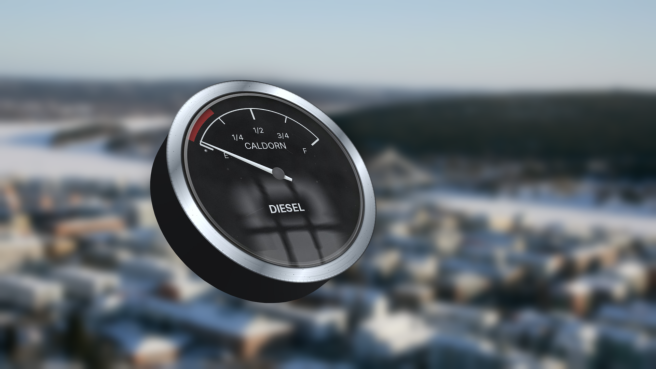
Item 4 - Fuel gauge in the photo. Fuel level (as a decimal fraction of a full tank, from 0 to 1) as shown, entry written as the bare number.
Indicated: 0
